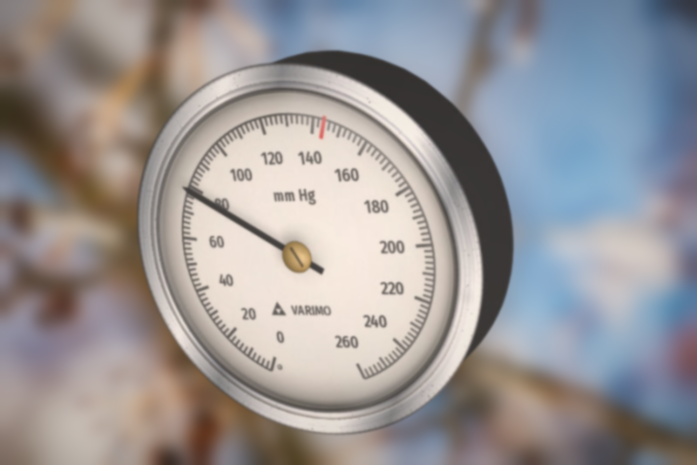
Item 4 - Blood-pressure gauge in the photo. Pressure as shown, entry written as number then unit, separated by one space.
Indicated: 80 mmHg
